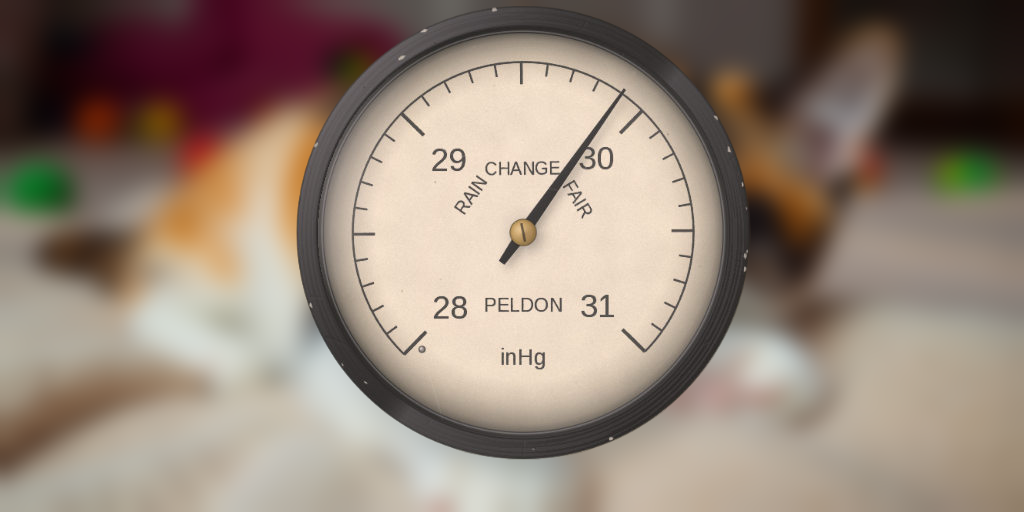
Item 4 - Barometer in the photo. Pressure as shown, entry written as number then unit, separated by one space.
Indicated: 29.9 inHg
